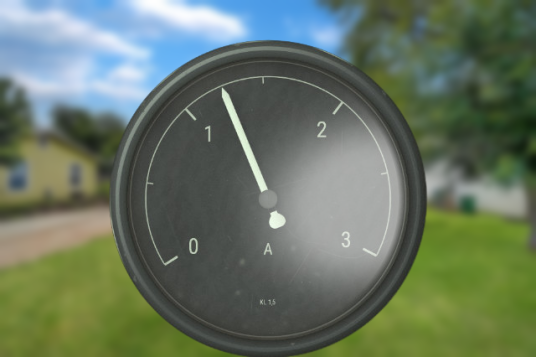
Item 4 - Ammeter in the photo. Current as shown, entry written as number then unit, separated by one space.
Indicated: 1.25 A
